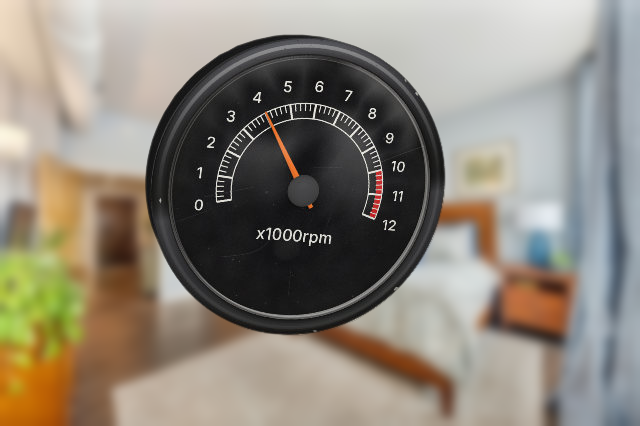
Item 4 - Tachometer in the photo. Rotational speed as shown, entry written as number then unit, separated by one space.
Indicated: 4000 rpm
